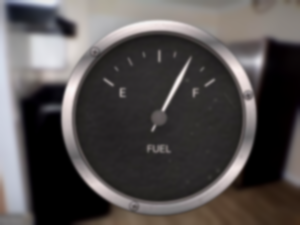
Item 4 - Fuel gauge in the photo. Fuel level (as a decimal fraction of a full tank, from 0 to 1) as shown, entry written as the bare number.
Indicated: 0.75
